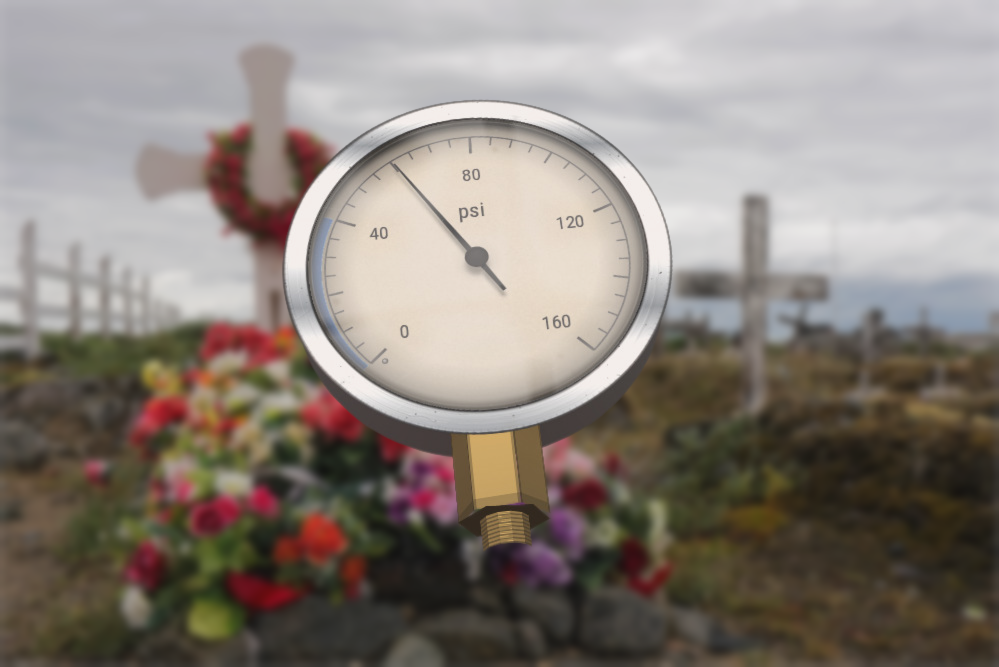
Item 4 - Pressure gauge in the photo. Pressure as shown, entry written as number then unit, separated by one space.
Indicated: 60 psi
